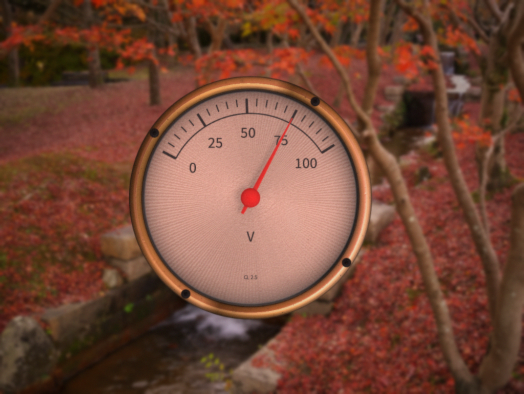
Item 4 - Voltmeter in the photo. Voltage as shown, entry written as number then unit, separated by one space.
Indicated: 75 V
